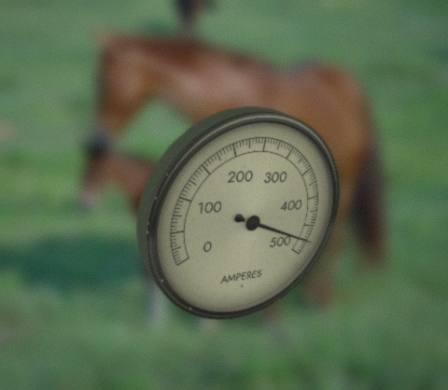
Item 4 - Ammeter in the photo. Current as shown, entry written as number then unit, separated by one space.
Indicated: 475 A
